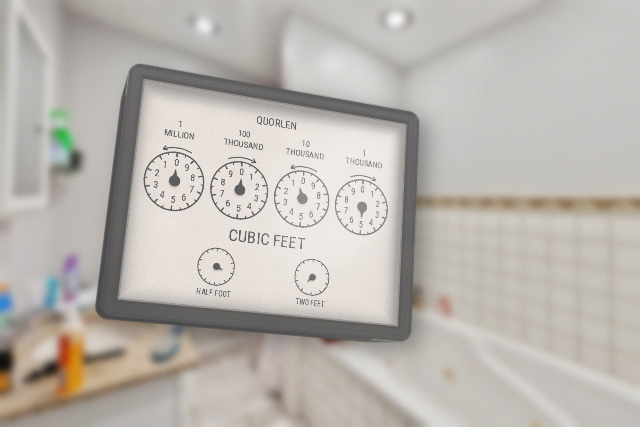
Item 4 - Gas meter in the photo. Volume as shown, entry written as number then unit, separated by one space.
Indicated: 500 ft³
